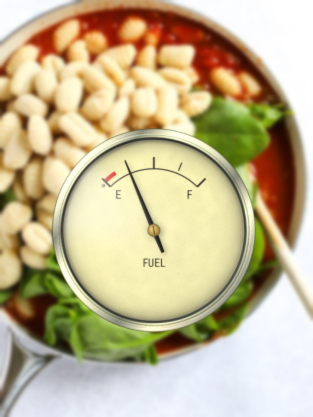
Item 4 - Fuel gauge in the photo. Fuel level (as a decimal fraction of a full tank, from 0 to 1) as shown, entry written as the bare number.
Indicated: 0.25
